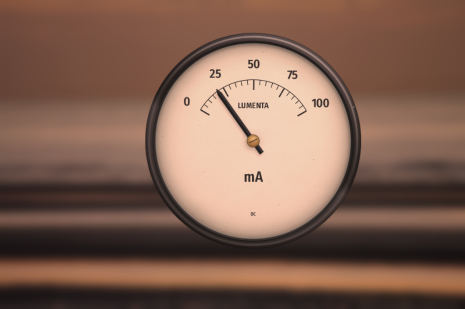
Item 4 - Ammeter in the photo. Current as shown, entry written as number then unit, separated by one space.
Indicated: 20 mA
